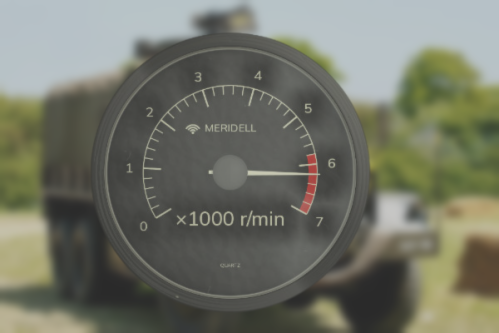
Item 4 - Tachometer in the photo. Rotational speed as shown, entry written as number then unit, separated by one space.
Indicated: 6200 rpm
